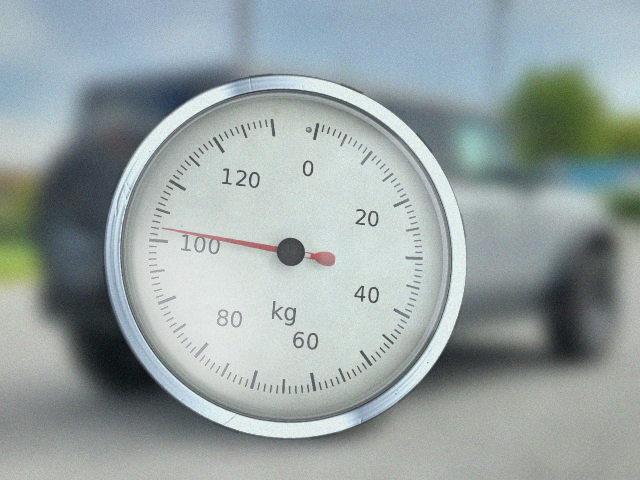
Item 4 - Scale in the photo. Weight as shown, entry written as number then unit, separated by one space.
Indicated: 102 kg
